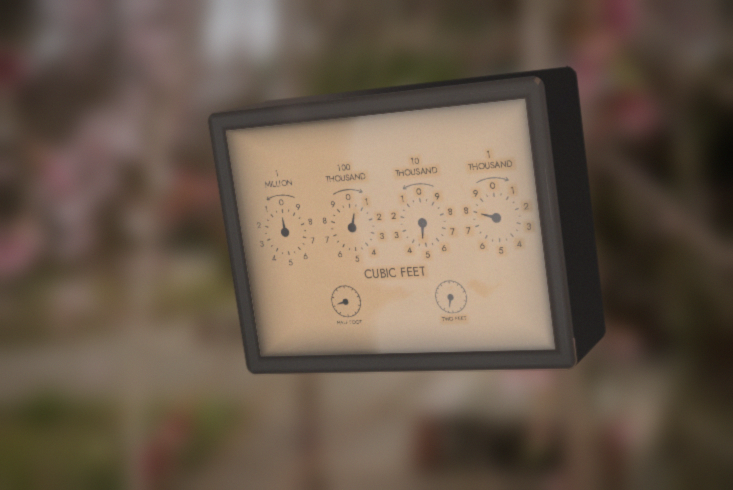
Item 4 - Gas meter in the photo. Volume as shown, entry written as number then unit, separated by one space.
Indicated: 4800 ft³
